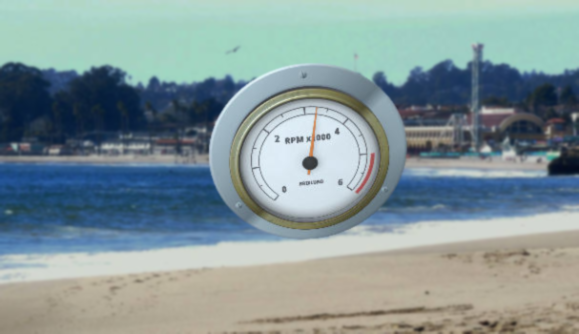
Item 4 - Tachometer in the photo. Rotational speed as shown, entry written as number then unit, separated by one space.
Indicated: 3250 rpm
